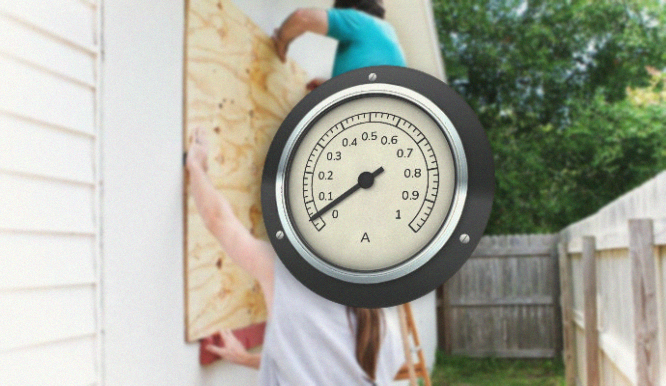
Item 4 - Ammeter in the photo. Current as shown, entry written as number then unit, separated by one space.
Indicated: 0.04 A
